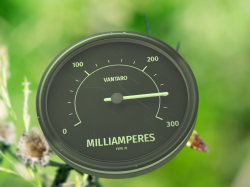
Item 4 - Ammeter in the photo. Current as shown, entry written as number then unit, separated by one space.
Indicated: 260 mA
